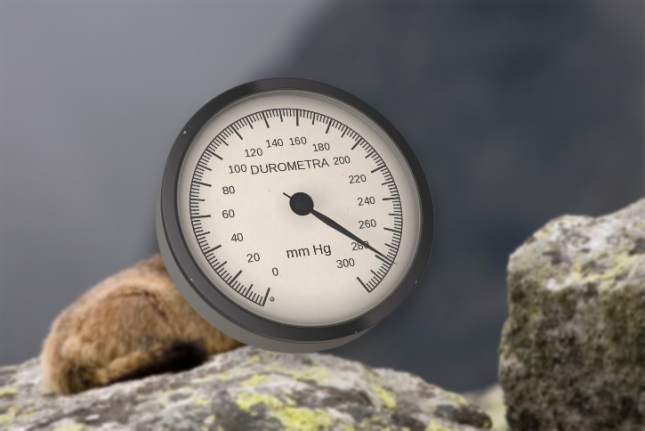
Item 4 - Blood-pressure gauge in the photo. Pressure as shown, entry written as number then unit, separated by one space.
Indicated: 280 mmHg
